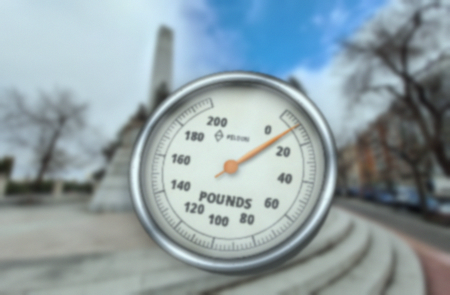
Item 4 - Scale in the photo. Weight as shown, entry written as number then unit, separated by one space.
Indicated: 10 lb
